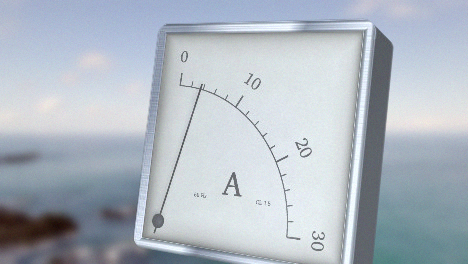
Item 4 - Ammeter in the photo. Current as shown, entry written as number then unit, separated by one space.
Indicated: 4 A
